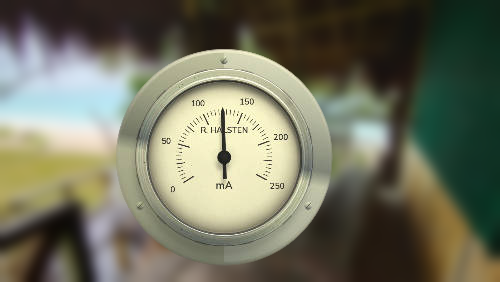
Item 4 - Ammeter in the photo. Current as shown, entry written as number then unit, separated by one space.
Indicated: 125 mA
